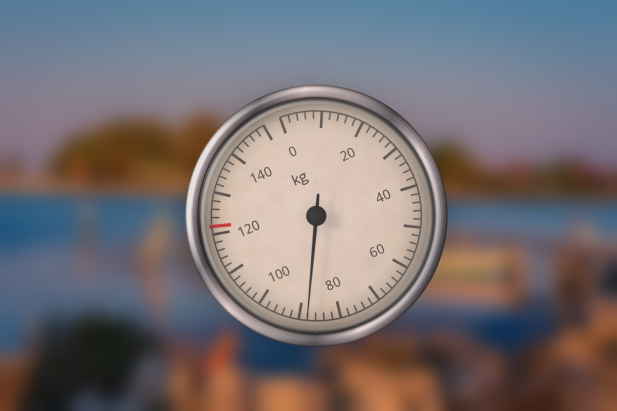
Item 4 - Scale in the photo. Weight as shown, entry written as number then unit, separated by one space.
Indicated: 88 kg
